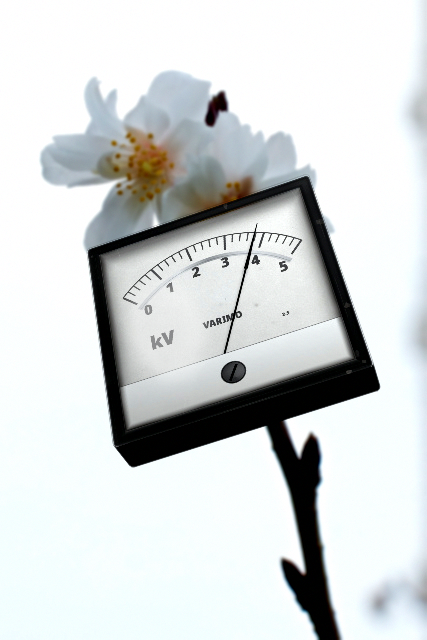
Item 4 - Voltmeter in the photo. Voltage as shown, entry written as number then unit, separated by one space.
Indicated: 3.8 kV
